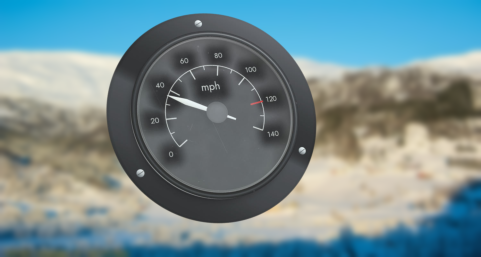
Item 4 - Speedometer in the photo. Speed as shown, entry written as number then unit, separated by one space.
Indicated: 35 mph
